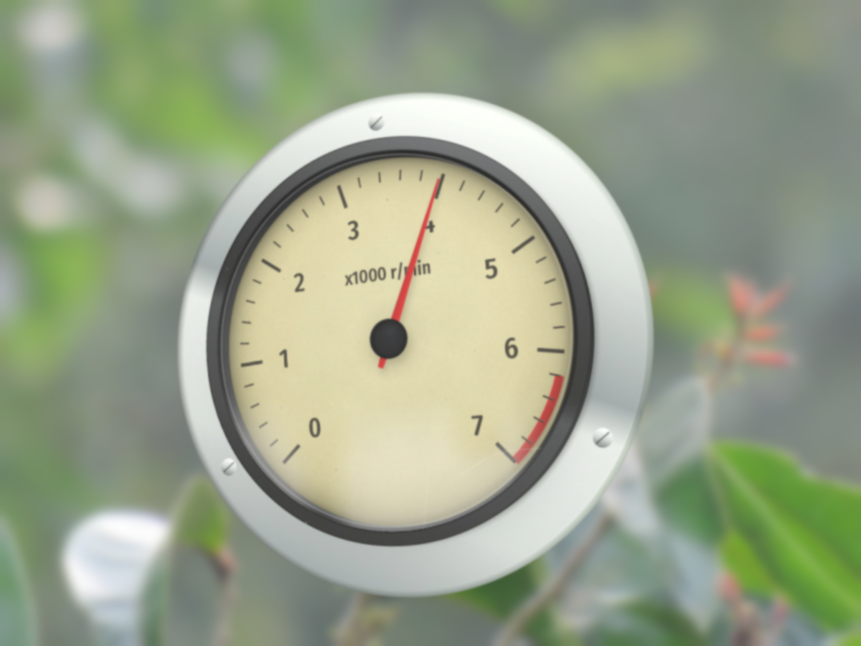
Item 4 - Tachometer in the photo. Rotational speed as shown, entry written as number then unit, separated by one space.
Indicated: 4000 rpm
